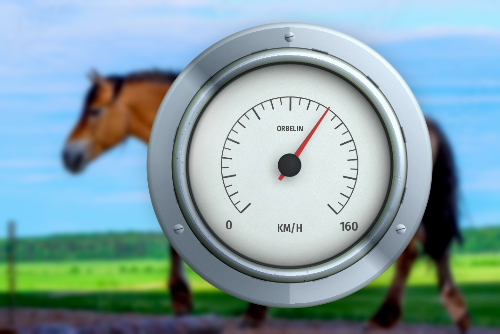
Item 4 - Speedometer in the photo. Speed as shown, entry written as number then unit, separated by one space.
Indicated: 100 km/h
